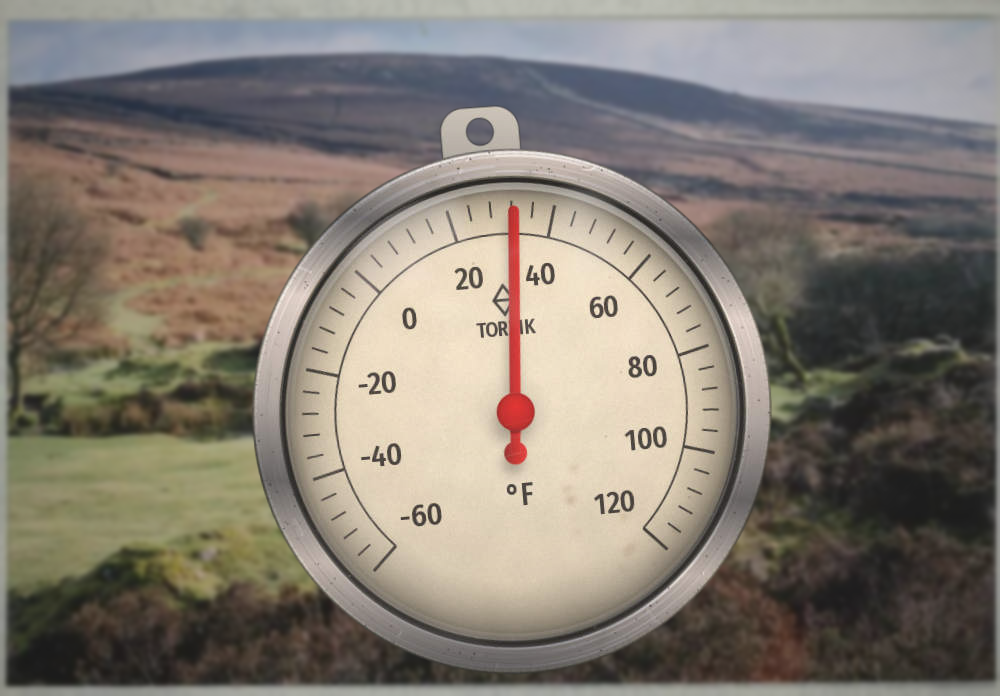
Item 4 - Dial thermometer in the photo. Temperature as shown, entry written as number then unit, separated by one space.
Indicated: 32 °F
